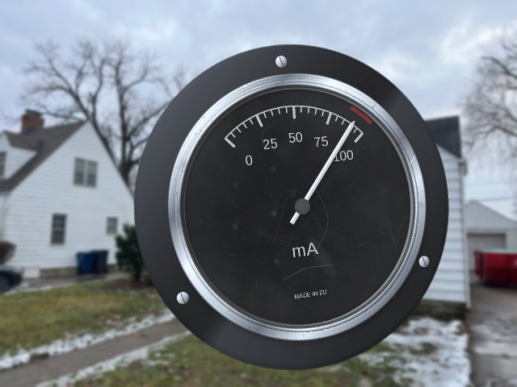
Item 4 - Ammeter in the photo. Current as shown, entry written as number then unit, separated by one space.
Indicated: 90 mA
